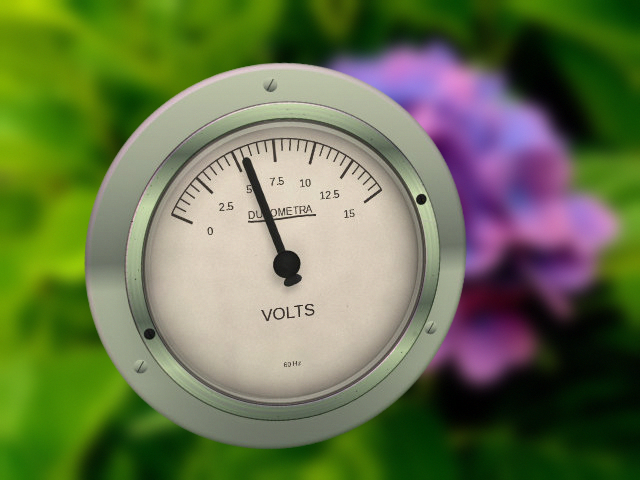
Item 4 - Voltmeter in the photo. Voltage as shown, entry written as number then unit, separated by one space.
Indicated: 5.5 V
